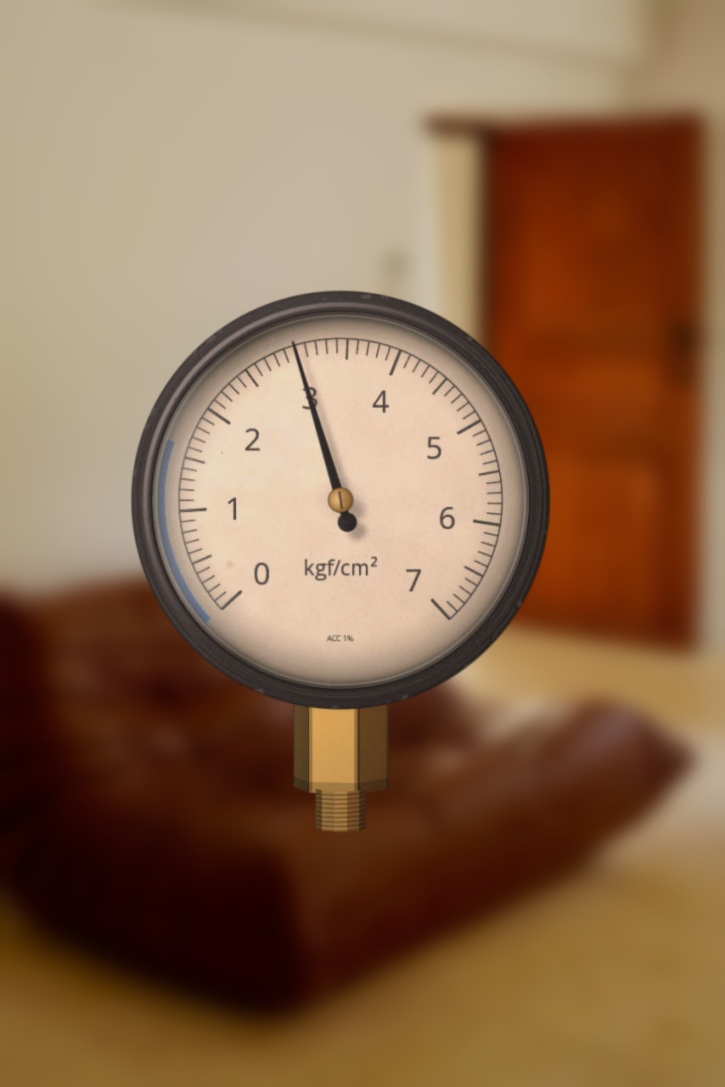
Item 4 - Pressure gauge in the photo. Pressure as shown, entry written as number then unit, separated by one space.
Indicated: 3 kg/cm²
